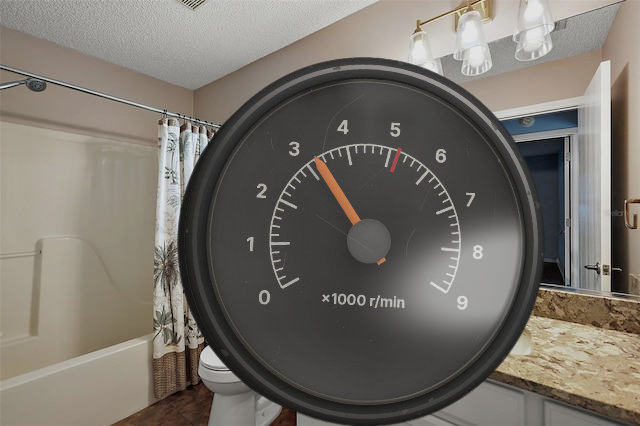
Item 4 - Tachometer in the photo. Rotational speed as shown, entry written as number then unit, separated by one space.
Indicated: 3200 rpm
